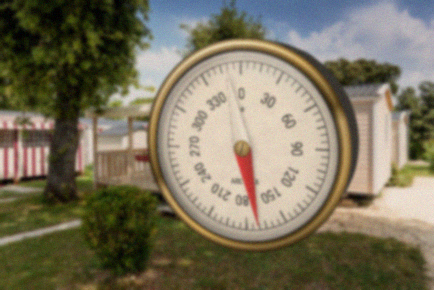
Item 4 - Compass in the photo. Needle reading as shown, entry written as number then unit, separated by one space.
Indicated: 170 °
